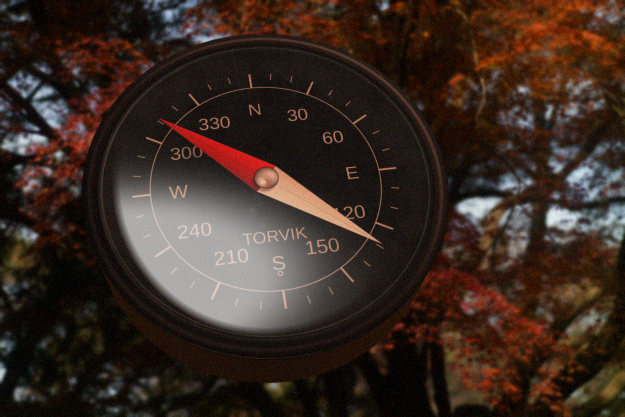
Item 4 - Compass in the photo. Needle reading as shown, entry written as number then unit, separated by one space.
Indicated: 310 °
